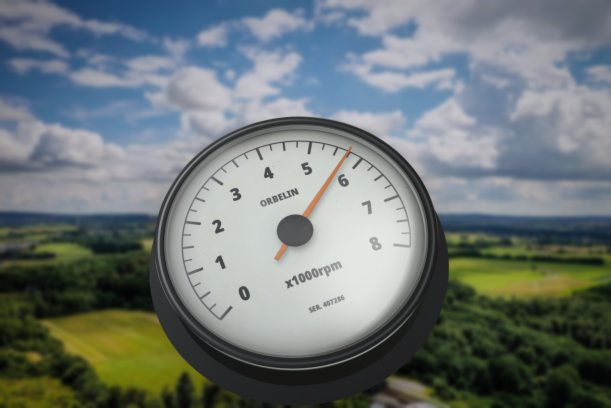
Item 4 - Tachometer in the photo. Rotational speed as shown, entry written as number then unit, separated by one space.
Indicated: 5750 rpm
